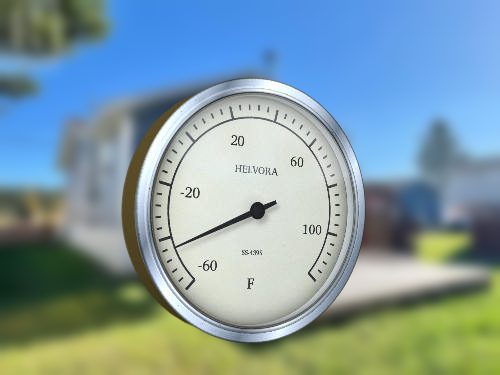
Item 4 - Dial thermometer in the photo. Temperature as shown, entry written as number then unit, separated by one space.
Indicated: -44 °F
